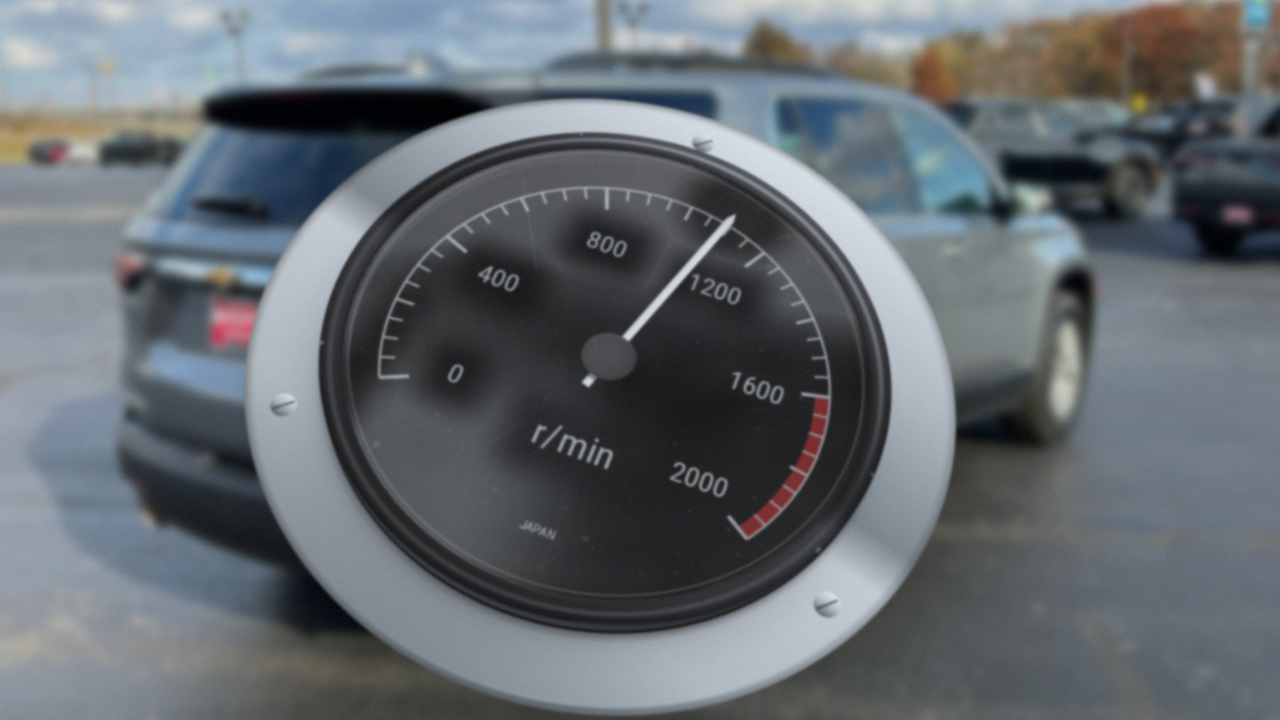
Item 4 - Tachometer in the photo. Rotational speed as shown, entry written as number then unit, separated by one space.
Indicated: 1100 rpm
